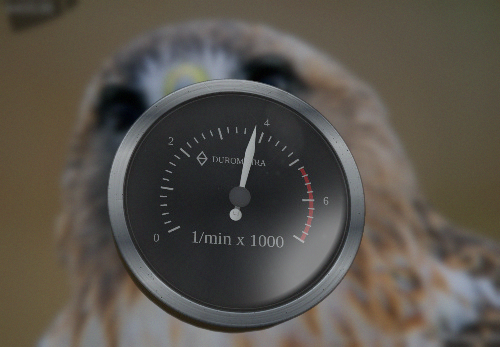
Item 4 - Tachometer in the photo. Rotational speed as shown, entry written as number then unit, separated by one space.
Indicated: 3800 rpm
